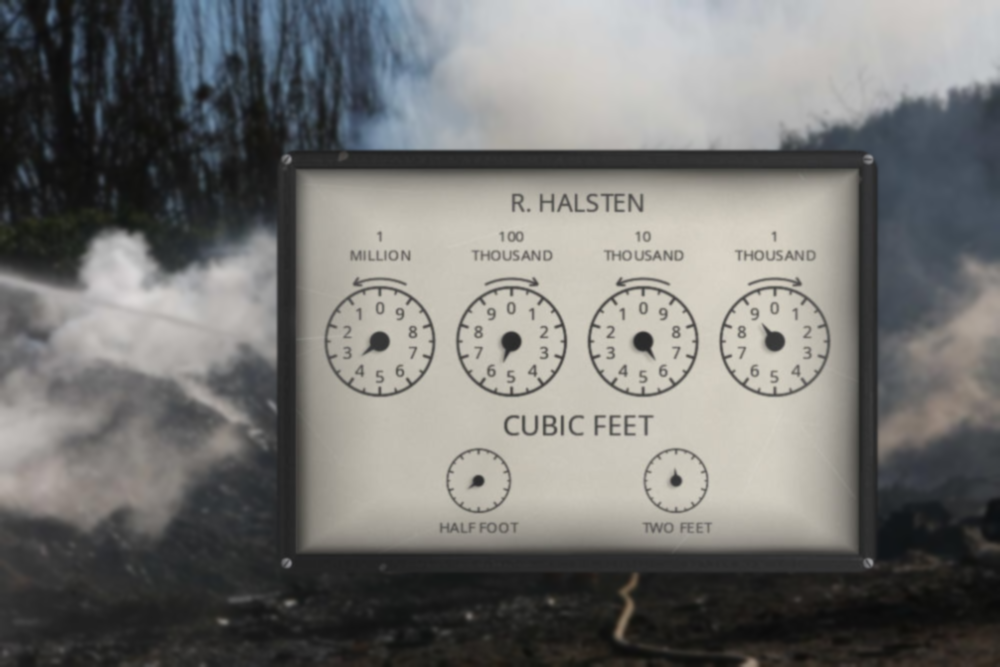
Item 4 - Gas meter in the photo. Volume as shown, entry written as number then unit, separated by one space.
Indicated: 355900 ft³
